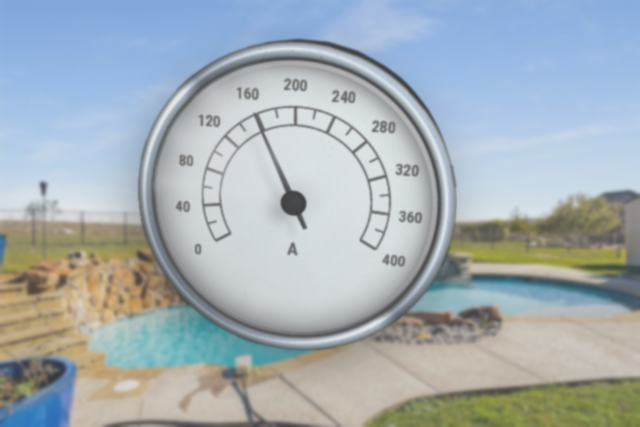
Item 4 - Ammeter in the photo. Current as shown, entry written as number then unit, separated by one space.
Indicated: 160 A
